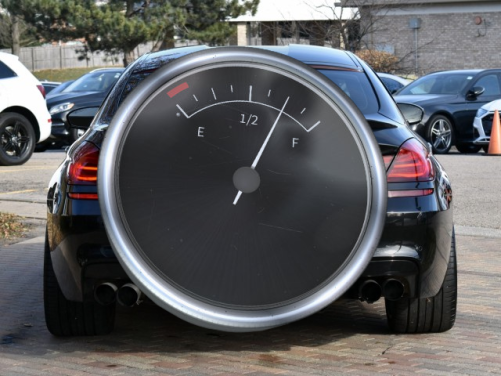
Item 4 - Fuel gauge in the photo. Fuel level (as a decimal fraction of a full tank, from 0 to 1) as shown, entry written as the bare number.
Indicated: 0.75
